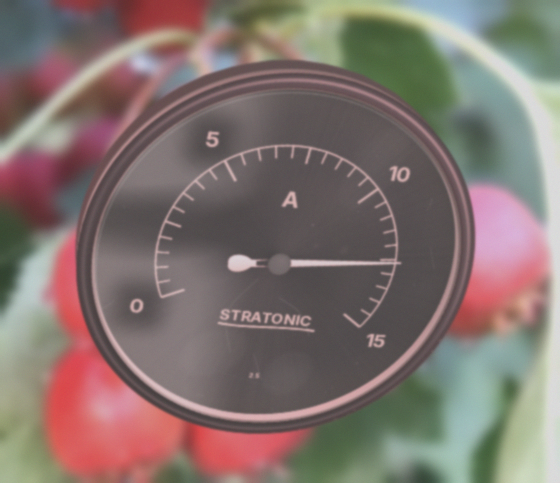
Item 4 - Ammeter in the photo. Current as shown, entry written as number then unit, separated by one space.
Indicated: 12.5 A
